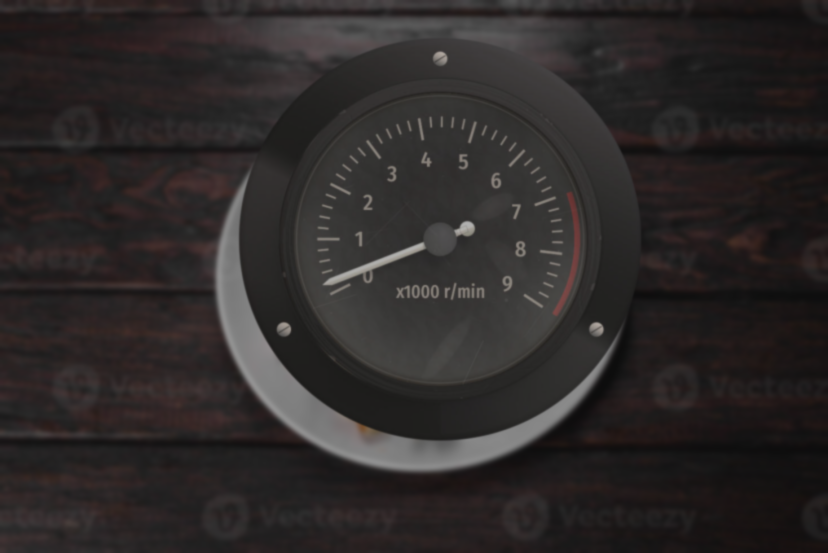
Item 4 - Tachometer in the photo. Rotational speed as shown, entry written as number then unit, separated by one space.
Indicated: 200 rpm
